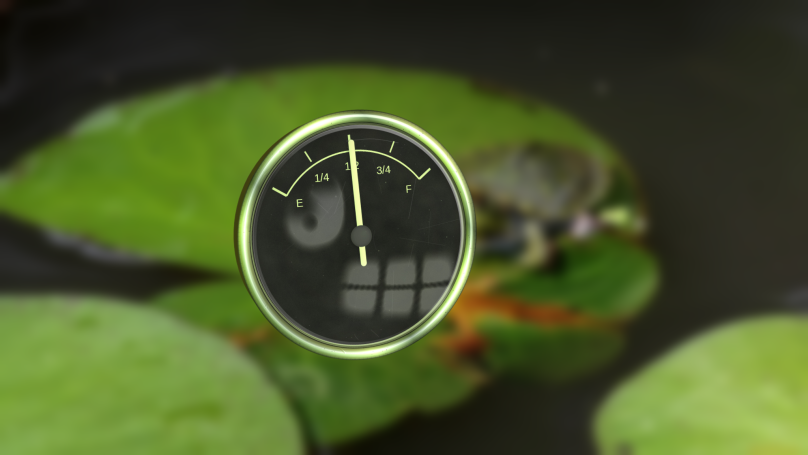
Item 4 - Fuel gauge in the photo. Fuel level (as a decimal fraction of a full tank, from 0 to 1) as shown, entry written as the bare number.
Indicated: 0.5
